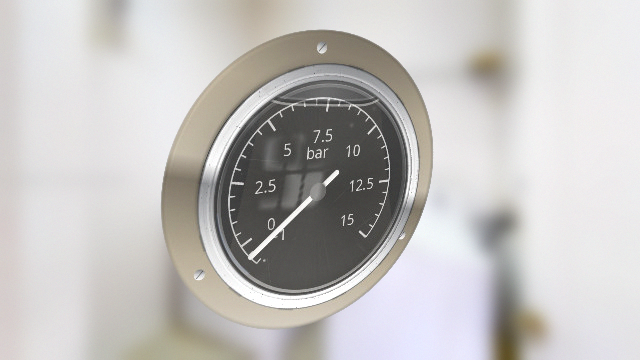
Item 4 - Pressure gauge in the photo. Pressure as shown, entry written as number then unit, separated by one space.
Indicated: -0.5 bar
